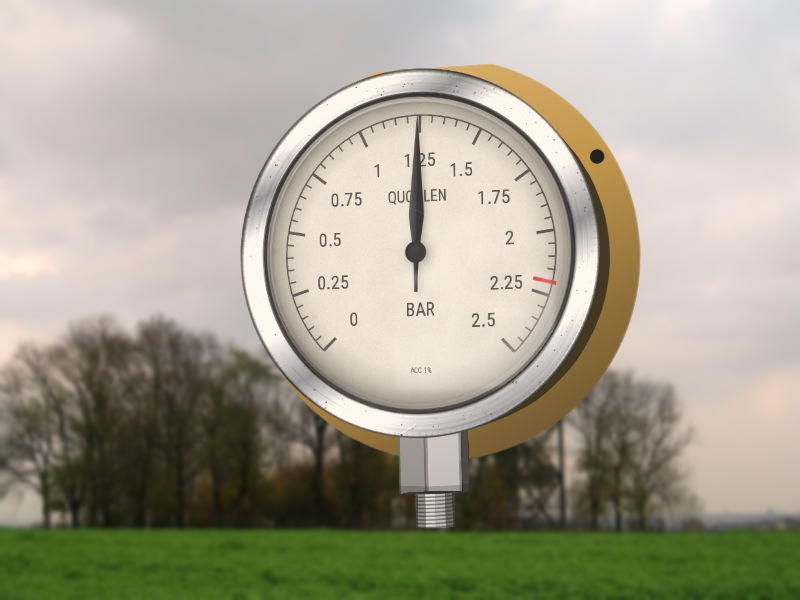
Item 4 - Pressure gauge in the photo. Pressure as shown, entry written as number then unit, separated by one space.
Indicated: 1.25 bar
